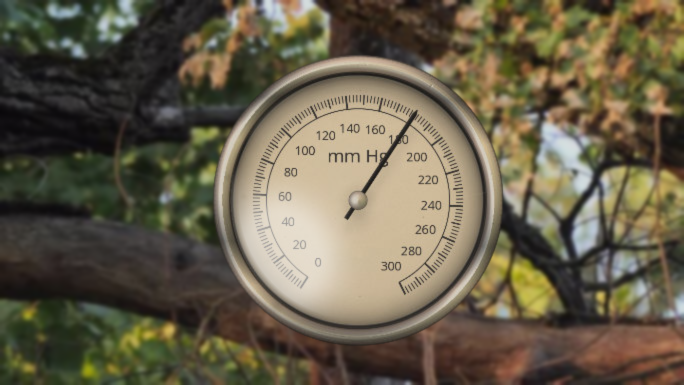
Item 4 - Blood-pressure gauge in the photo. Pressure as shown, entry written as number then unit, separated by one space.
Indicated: 180 mmHg
